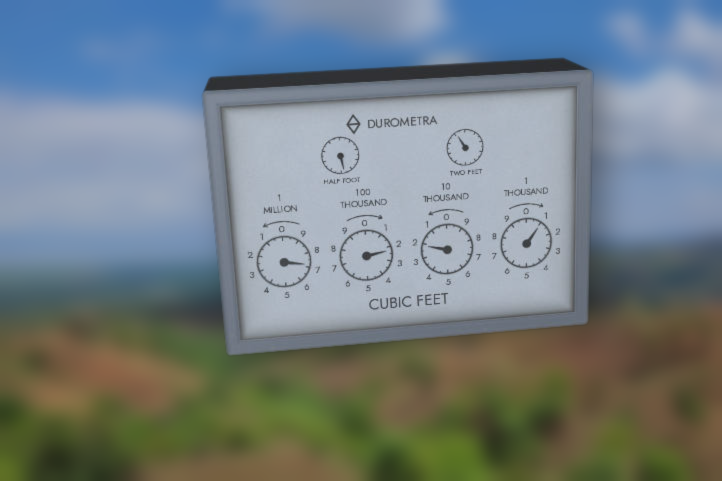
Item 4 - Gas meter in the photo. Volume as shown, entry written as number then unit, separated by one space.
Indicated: 722100 ft³
